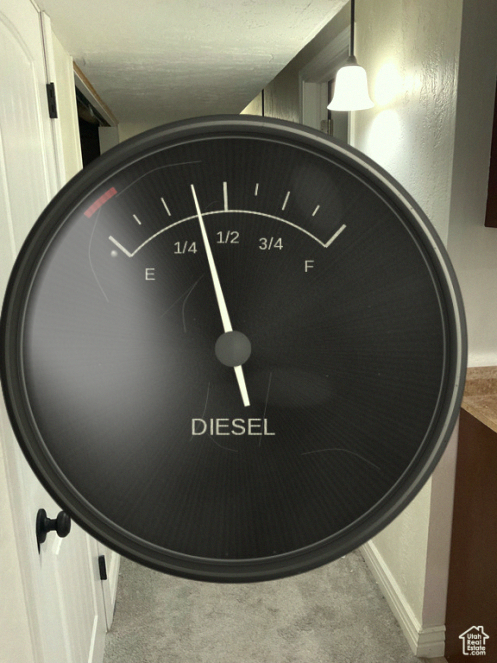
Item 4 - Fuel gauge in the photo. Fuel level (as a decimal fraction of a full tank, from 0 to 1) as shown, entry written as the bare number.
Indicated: 0.375
